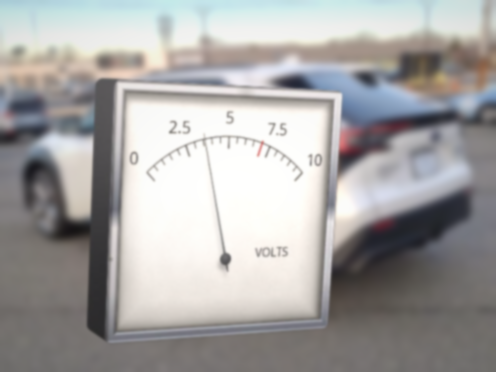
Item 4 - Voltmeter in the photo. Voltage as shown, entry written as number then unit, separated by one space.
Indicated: 3.5 V
